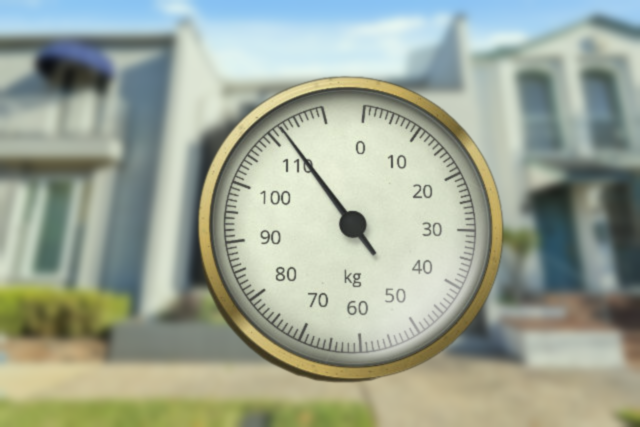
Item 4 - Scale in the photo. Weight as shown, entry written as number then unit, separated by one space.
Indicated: 112 kg
